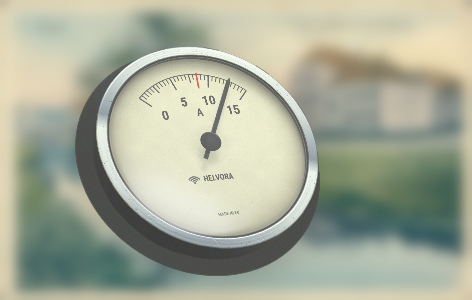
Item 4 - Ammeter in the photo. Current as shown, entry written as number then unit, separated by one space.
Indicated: 12.5 A
